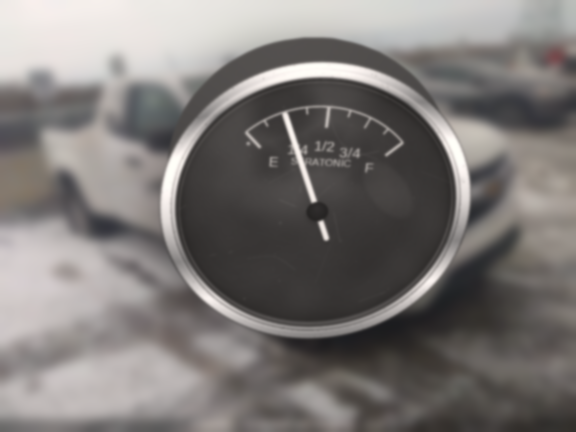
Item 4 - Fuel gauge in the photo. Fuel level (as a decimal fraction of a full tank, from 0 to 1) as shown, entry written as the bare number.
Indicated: 0.25
